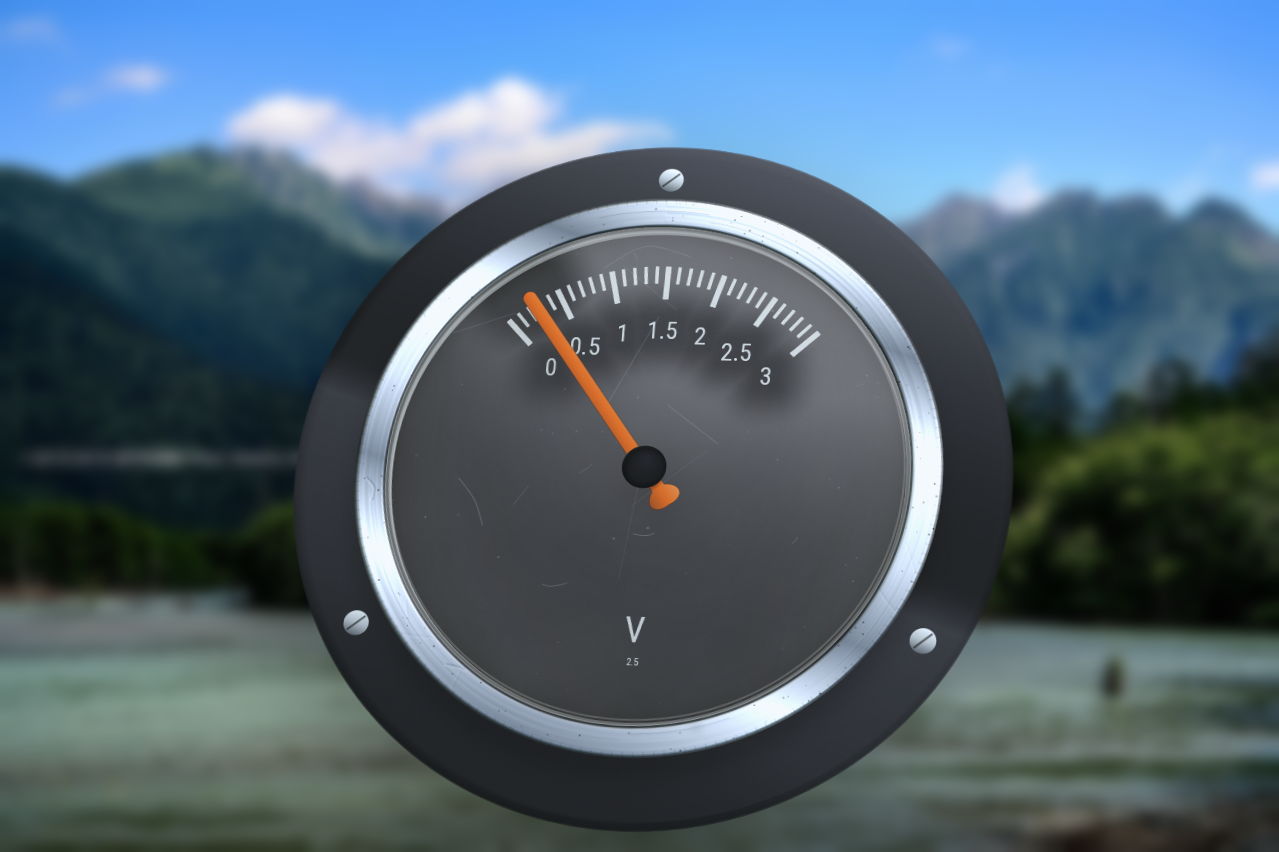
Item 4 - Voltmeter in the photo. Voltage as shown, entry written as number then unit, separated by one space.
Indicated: 0.25 V
